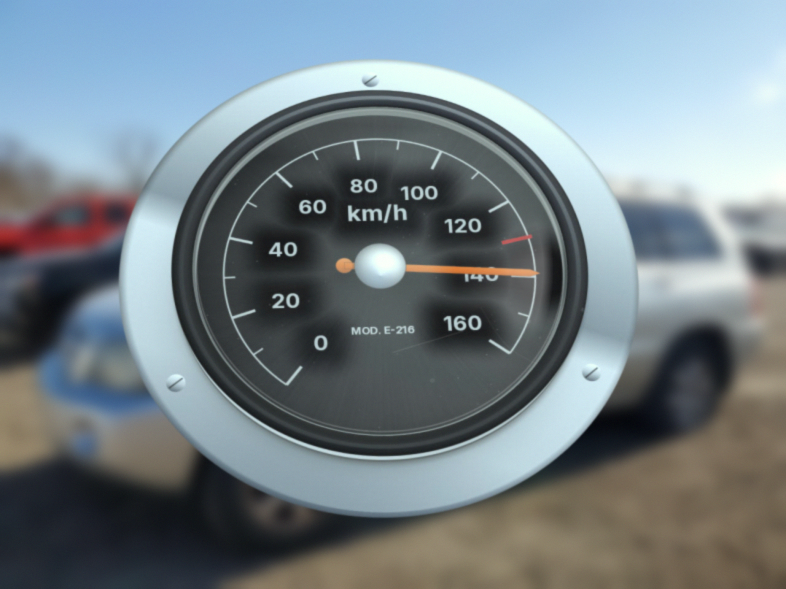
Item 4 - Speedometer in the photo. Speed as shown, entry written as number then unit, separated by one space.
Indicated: 140 km/h
